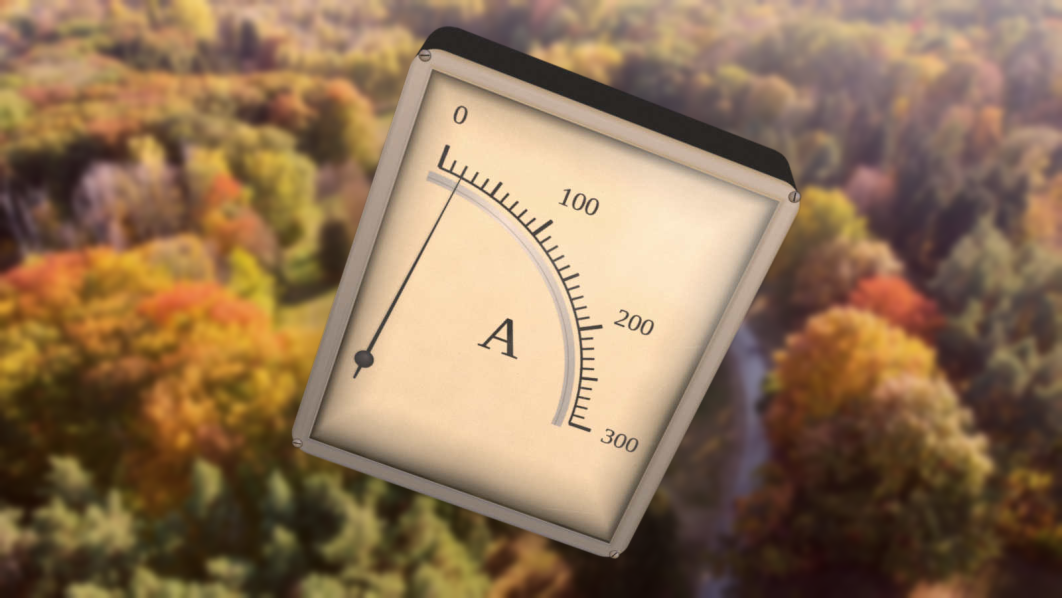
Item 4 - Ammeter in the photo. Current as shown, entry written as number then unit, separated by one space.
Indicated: 20 A
